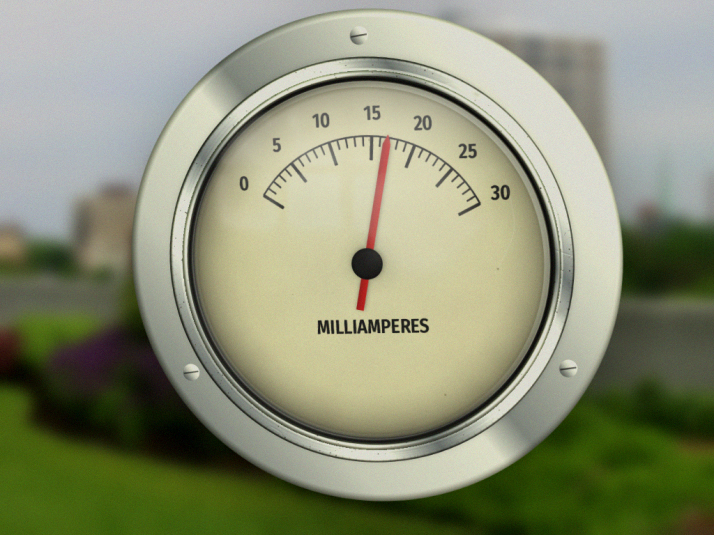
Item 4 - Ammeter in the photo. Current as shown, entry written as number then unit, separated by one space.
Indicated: 17 mA
